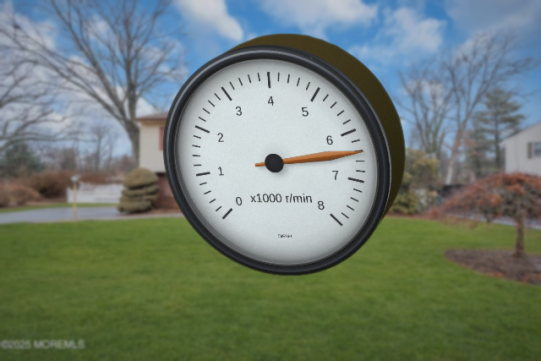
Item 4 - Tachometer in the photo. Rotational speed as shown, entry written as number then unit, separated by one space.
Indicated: 6400 rpm
